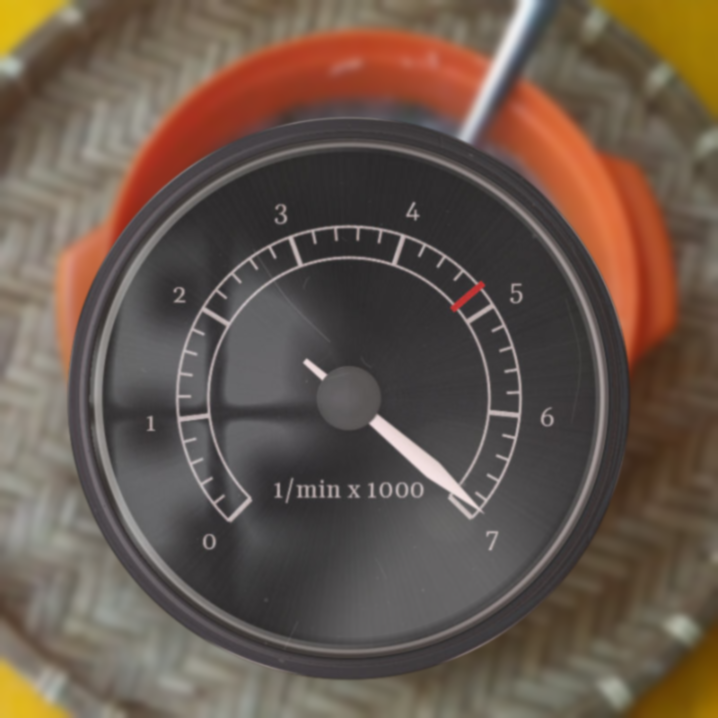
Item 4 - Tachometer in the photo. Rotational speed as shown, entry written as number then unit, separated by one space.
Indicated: 6900 rpm
